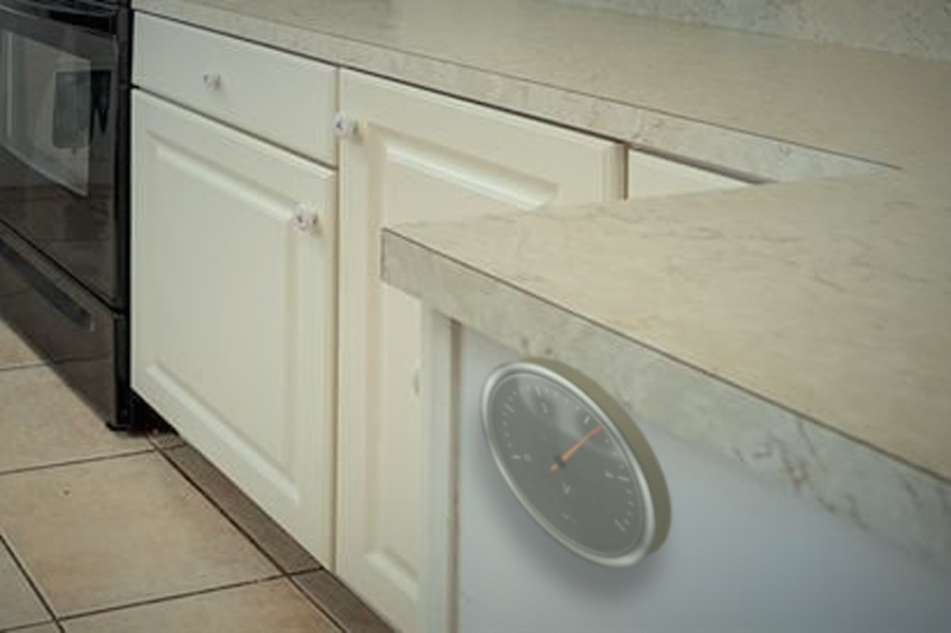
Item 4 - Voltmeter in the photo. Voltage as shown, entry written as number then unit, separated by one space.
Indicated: 3.2 V
